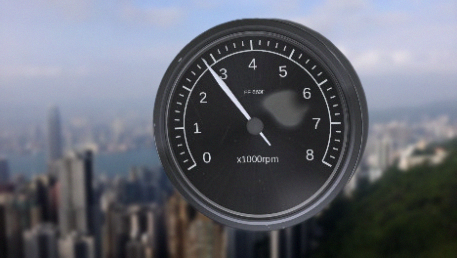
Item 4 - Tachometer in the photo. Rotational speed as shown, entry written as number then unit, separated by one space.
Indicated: 2800 rpm
